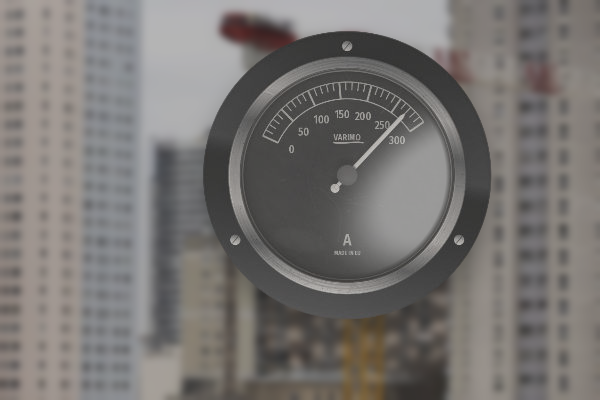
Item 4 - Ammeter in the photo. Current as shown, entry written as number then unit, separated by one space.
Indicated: 270 A
